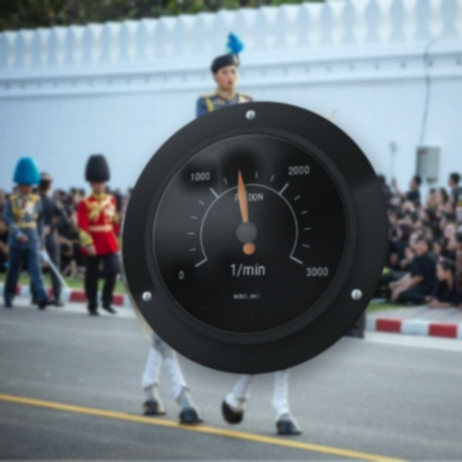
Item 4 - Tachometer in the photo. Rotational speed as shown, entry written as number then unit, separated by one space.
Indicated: 1400 rpm
